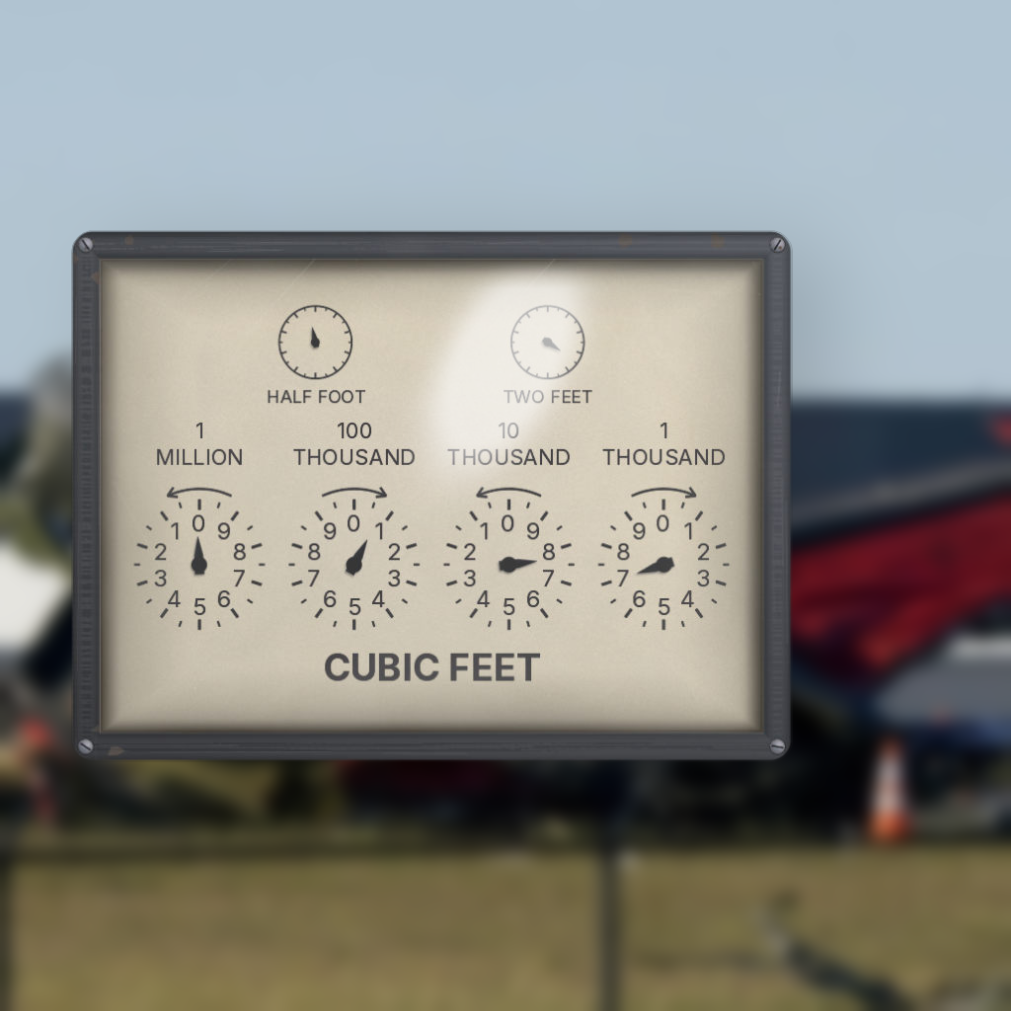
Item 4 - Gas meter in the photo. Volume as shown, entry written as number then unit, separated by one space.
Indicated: 7700 ft³
